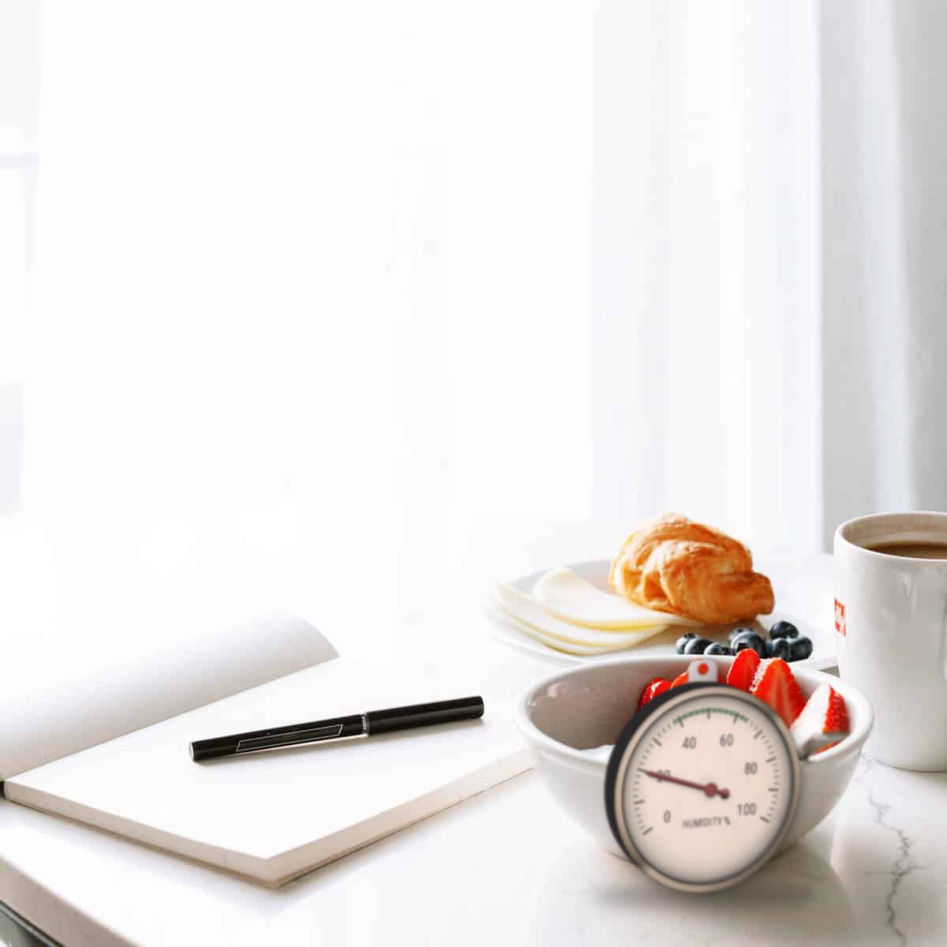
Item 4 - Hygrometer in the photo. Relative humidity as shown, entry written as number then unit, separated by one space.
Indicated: 20 %
